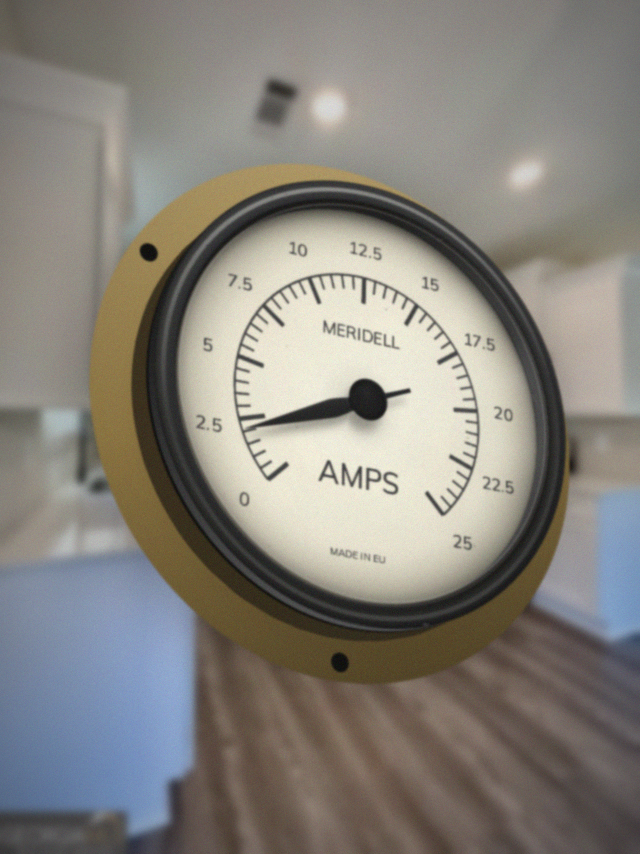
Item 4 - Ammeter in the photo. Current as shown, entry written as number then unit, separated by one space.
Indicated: 2 A
